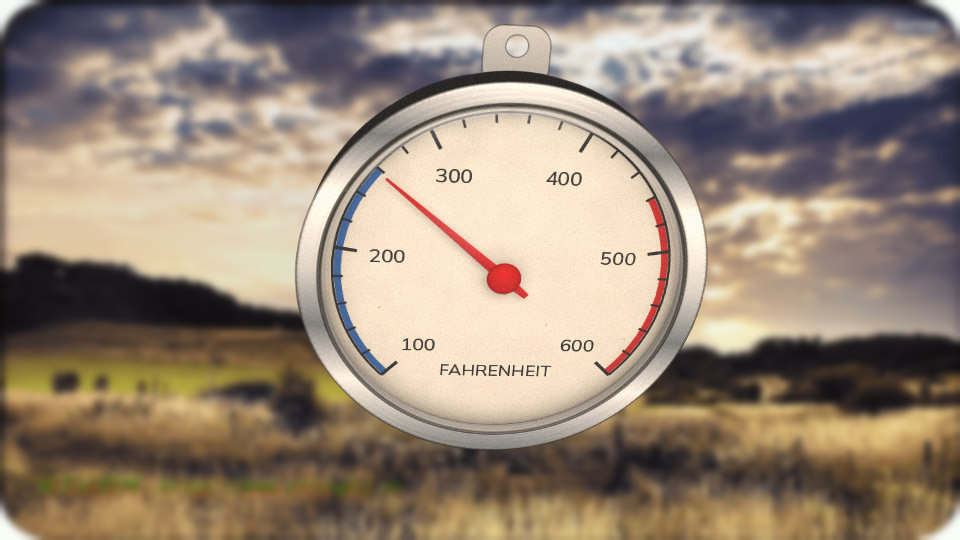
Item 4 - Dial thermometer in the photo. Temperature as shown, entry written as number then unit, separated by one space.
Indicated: 260 °F
